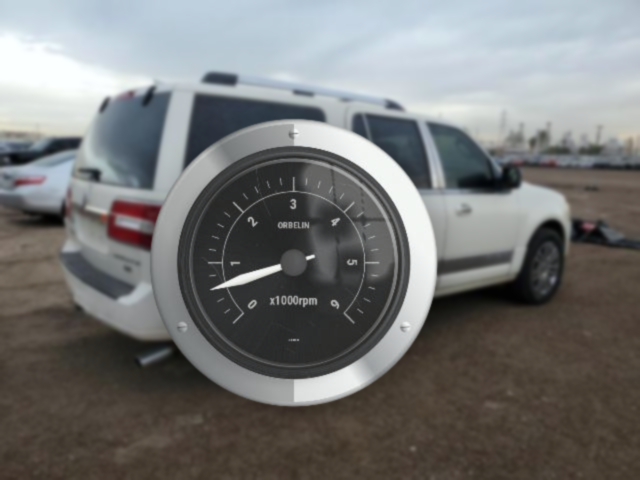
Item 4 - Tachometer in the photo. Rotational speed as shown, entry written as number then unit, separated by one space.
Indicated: 600 rpm
